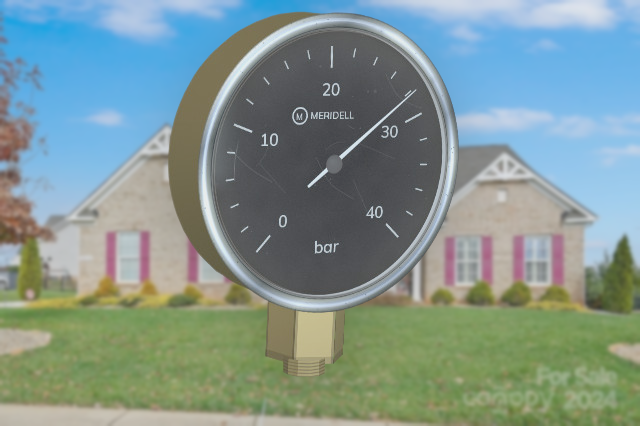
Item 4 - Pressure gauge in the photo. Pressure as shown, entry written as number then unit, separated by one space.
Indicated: 28 bar
